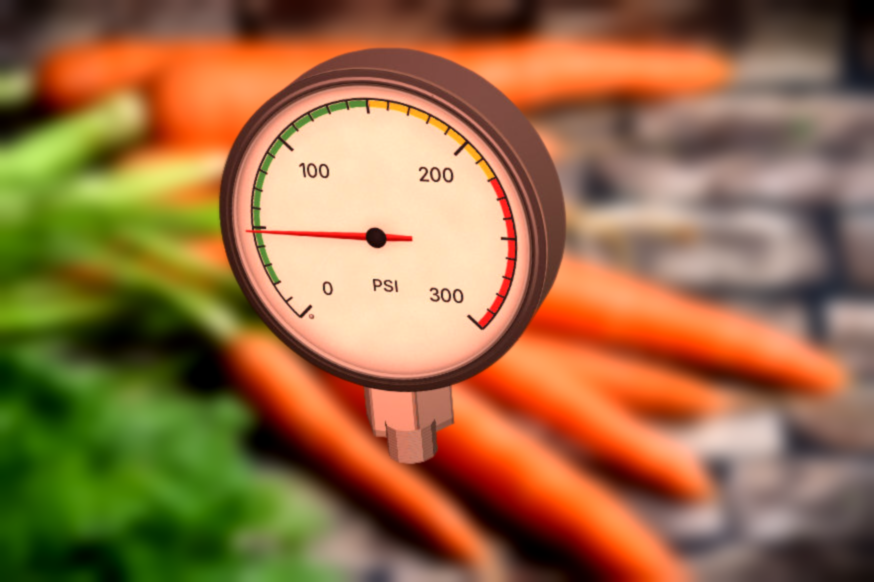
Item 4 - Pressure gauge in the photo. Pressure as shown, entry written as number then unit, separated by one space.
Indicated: 50 psi
